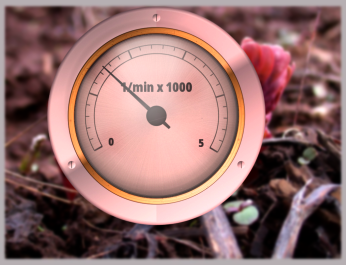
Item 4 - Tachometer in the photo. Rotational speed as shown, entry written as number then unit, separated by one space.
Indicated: 1500 rpm
